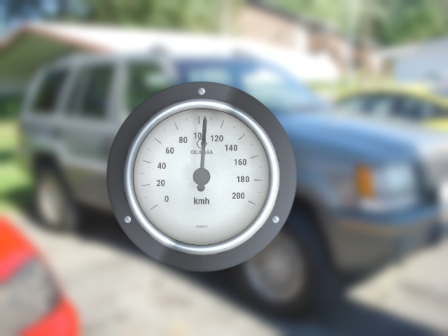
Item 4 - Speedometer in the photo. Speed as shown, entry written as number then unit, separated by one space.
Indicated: 105 km/h
